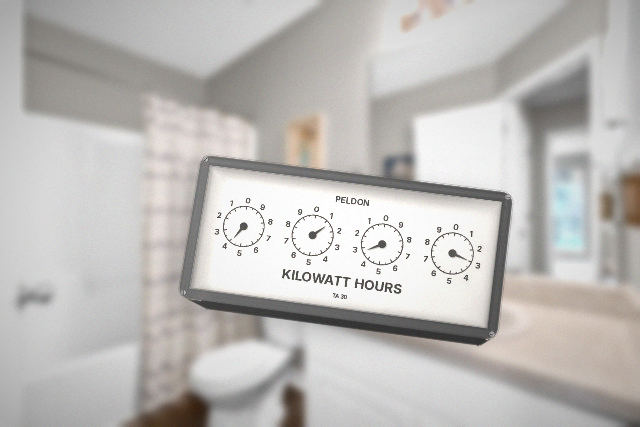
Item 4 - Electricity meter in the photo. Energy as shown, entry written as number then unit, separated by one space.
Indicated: 4133 kWh
